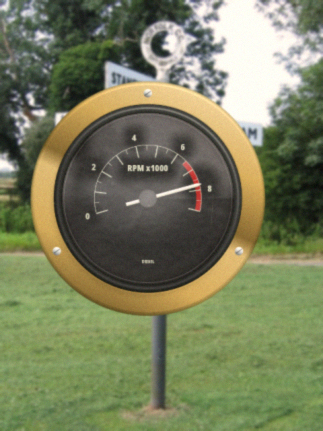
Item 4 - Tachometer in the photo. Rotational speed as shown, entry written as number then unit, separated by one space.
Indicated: 7750 rpm
